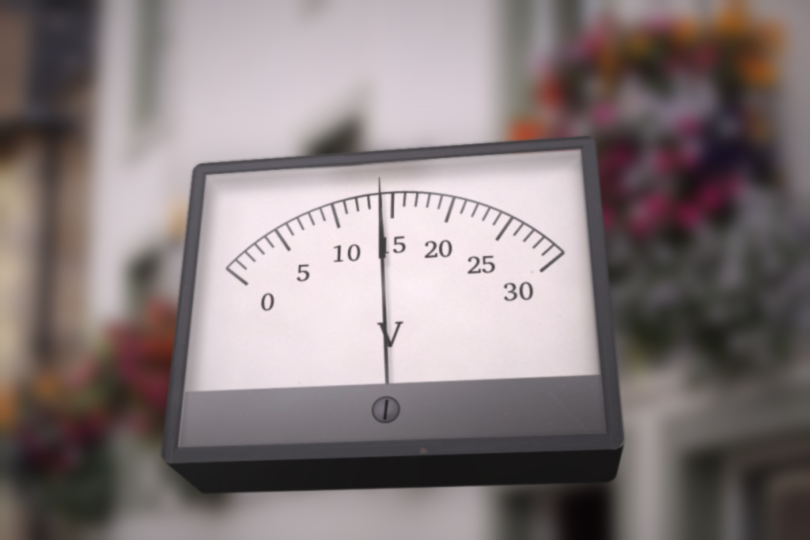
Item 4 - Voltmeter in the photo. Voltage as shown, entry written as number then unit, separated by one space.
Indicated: 14 V
